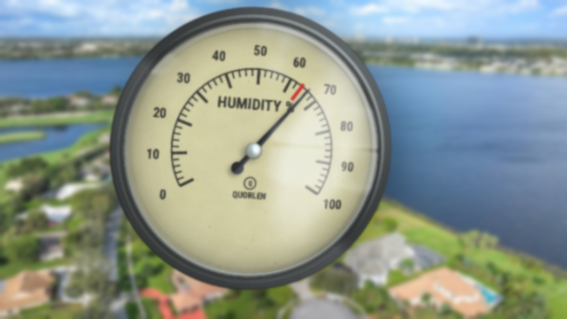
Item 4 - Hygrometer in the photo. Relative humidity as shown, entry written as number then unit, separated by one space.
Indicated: 66 %
